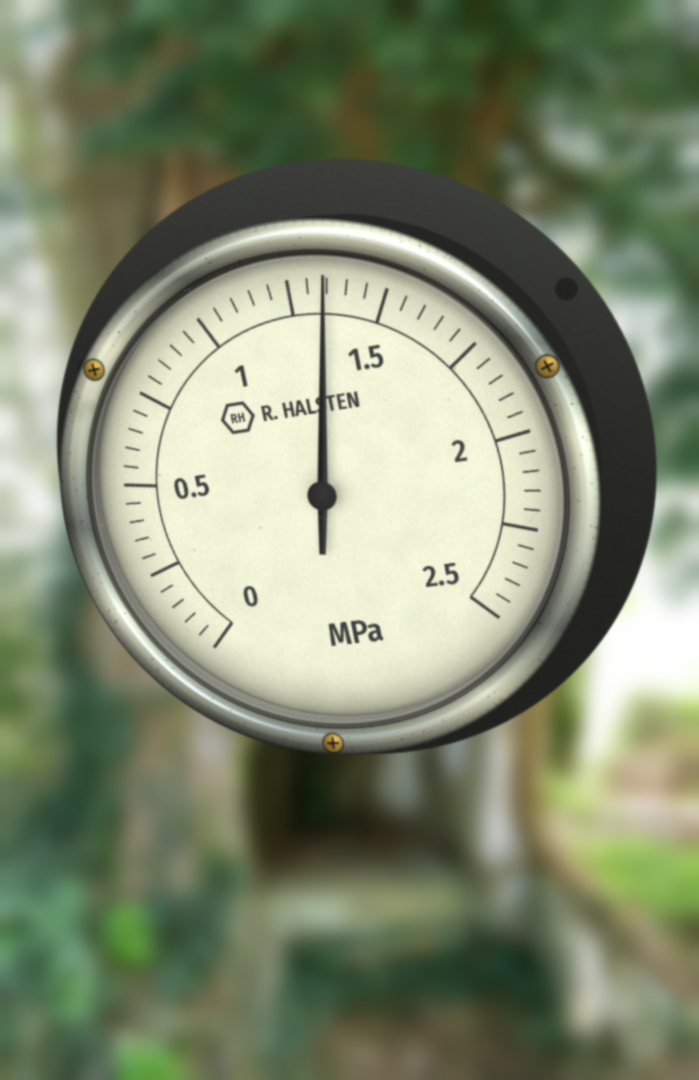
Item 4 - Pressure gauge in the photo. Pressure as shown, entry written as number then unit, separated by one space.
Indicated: 1.35 MPa
